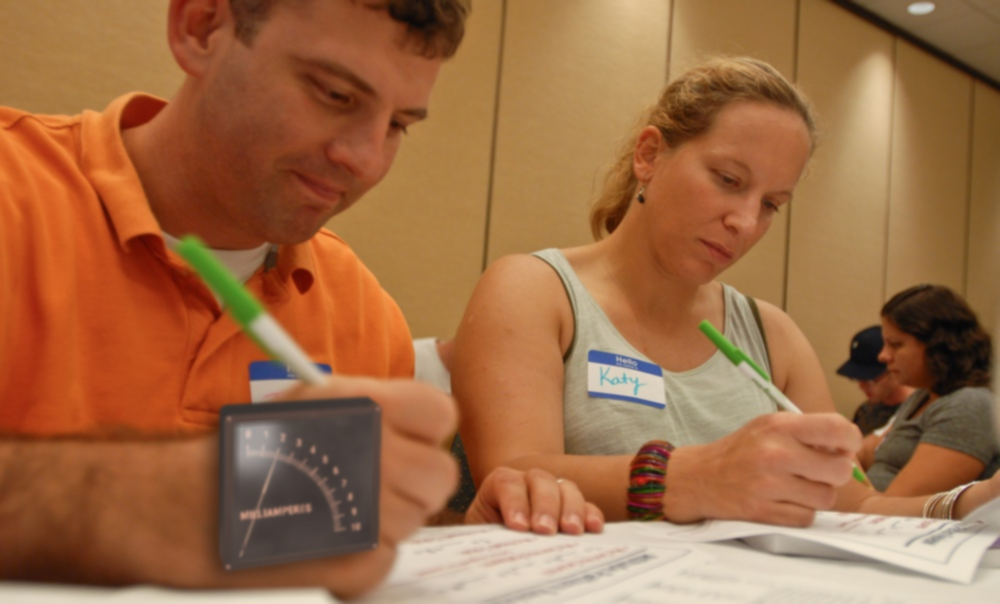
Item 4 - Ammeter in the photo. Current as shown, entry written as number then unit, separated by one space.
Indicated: 2 mA
